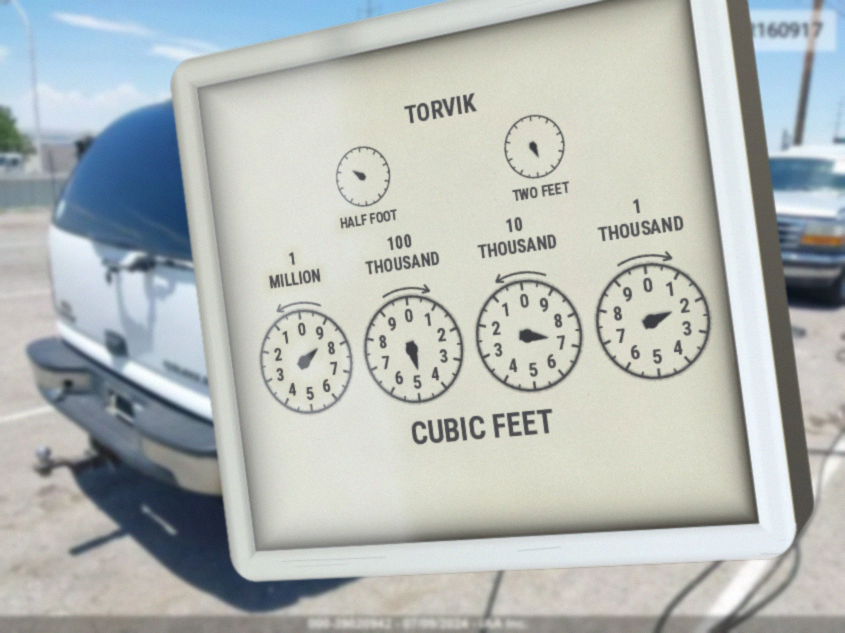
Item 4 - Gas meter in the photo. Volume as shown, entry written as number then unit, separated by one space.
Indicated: 847200 ft³
